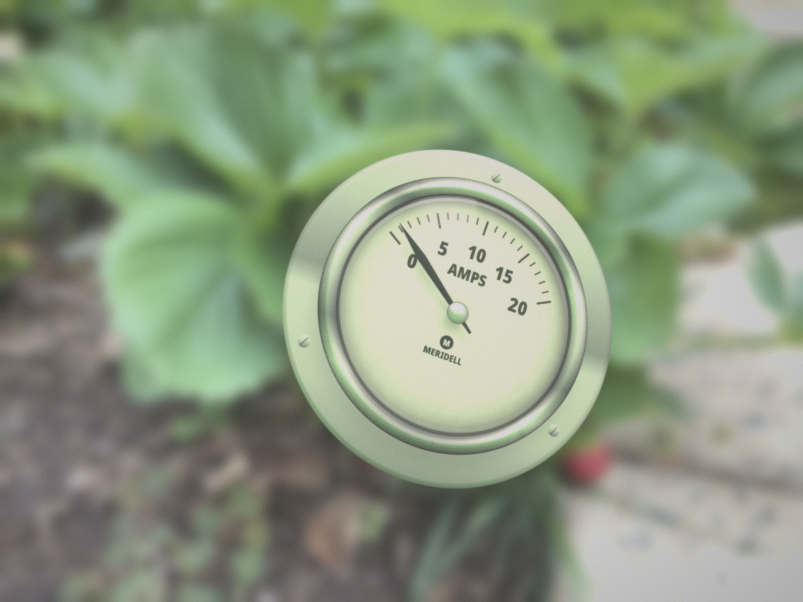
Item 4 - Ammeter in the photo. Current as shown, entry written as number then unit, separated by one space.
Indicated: 1 A
